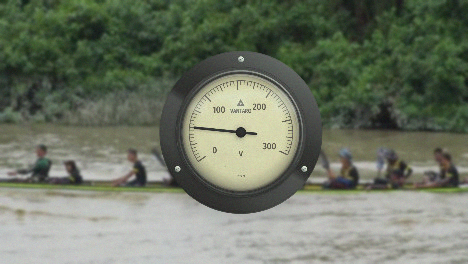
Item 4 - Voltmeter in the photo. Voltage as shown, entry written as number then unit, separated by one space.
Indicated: 50 V
